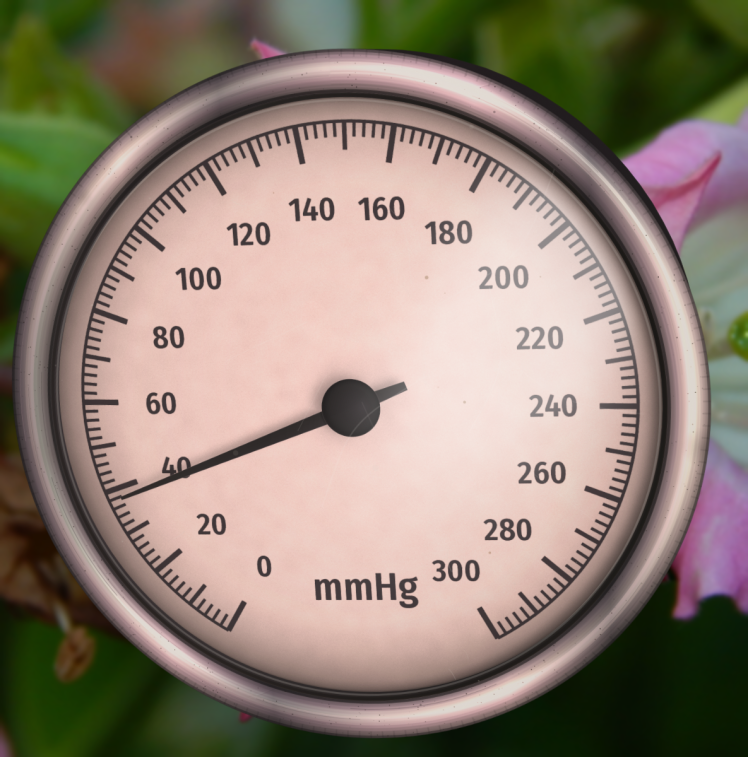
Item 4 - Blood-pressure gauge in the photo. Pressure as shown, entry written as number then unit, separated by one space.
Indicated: 38 mmHg
